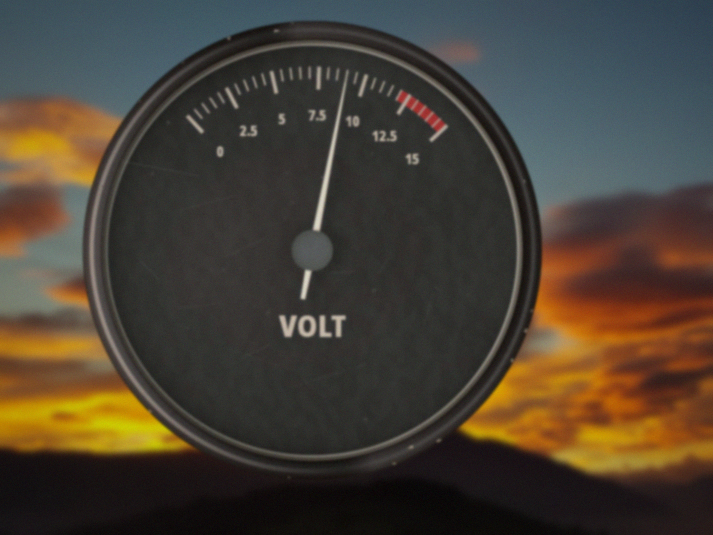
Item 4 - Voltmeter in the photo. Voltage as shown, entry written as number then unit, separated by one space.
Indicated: 9 V
